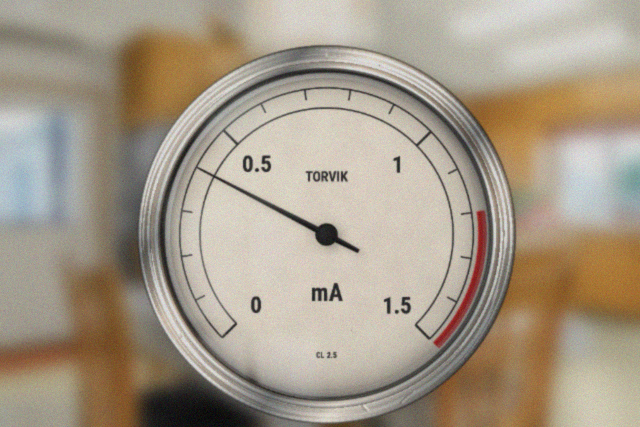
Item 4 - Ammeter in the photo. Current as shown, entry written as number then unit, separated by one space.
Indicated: 0.4 mA
